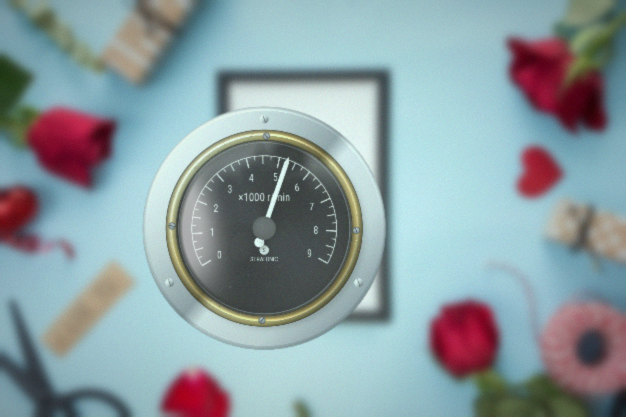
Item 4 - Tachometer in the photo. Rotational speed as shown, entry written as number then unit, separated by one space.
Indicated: 5250 rpm
